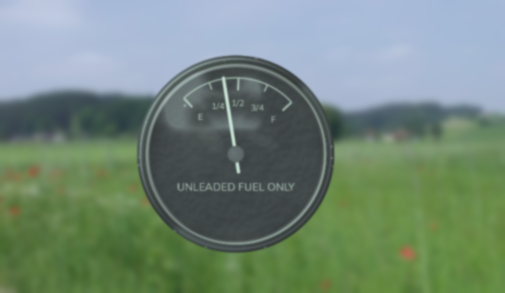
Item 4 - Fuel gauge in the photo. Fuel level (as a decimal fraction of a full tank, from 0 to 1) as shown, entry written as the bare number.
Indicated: 0.375
